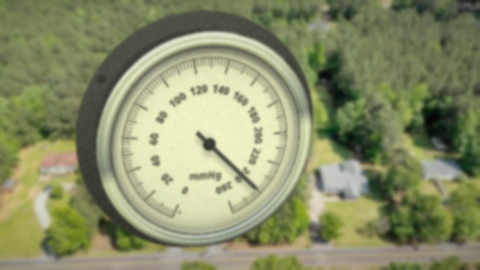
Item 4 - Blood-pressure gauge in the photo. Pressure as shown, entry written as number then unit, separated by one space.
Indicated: 240 mmHg
